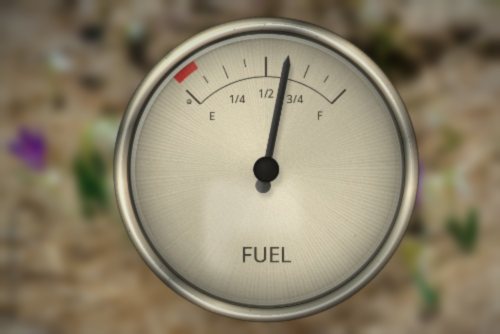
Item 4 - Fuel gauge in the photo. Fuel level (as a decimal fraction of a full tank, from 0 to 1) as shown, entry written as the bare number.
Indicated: 0.625
